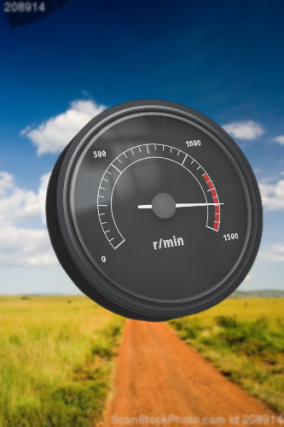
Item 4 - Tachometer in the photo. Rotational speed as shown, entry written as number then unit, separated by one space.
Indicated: 1350 rpm
